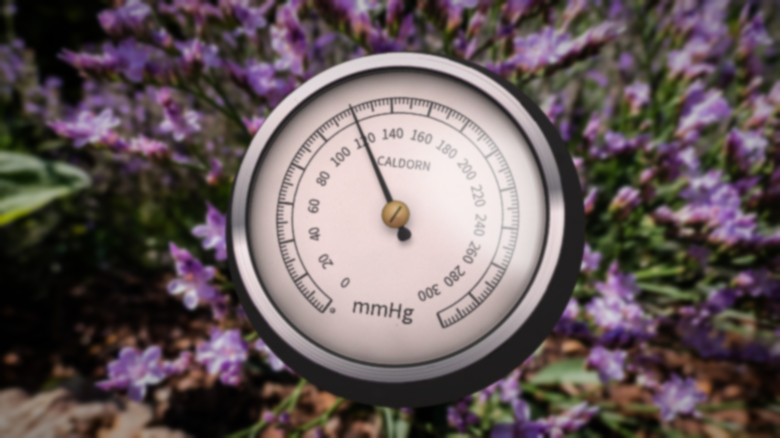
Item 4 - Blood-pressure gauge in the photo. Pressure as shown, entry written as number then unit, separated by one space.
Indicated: 120 mmHg
